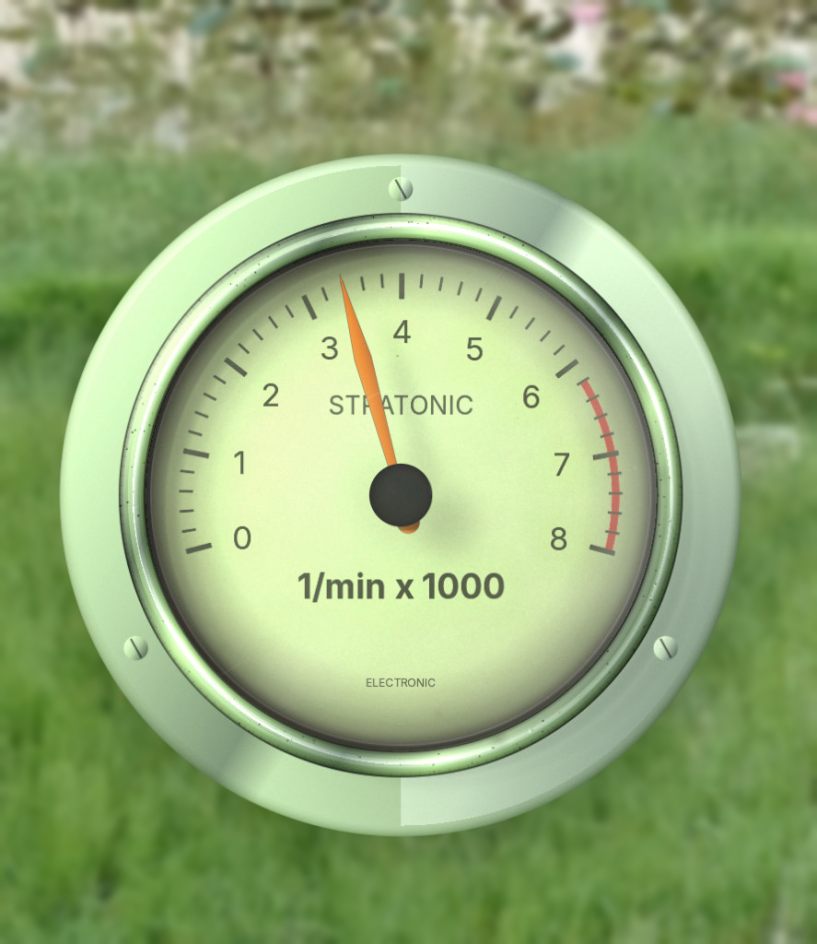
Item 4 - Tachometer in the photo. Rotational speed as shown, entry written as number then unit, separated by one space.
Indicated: 3400 rpm
